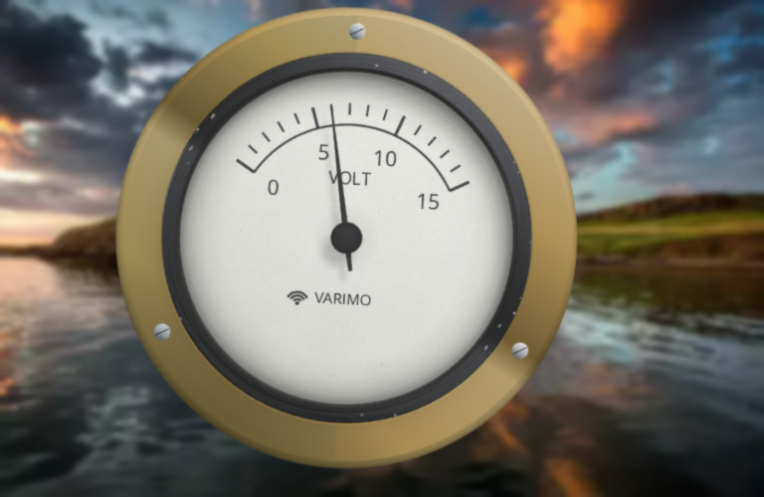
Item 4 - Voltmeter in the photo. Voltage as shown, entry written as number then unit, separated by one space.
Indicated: 6 V
